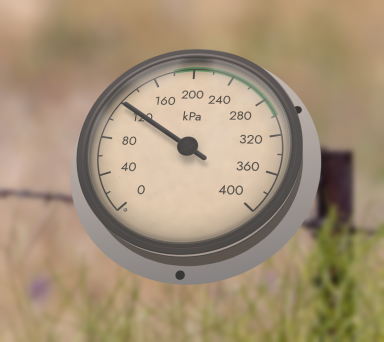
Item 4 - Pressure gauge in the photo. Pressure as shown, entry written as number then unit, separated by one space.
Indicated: 120 kPa
